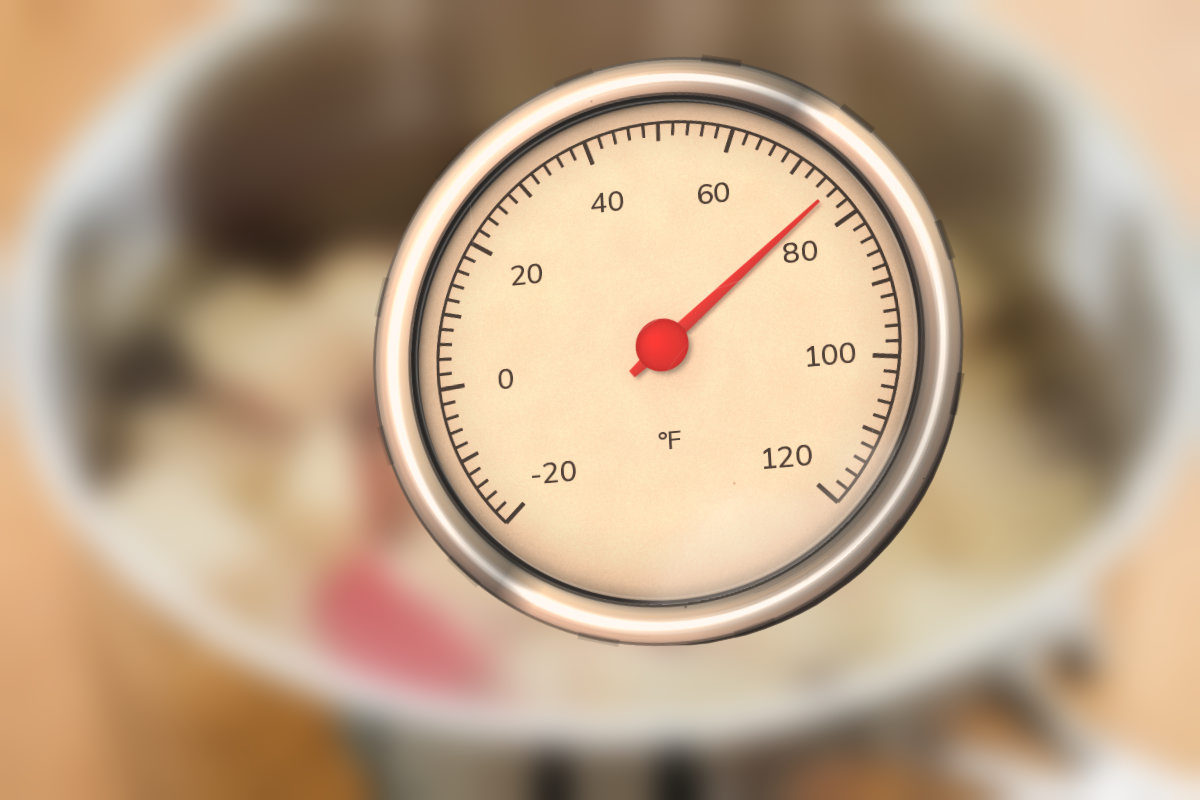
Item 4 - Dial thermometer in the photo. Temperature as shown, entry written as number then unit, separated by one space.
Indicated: 76 °F
